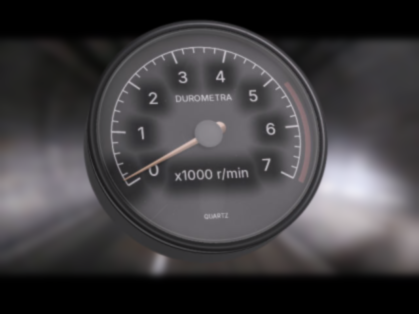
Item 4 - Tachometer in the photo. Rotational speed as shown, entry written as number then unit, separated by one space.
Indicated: 100 rpm
